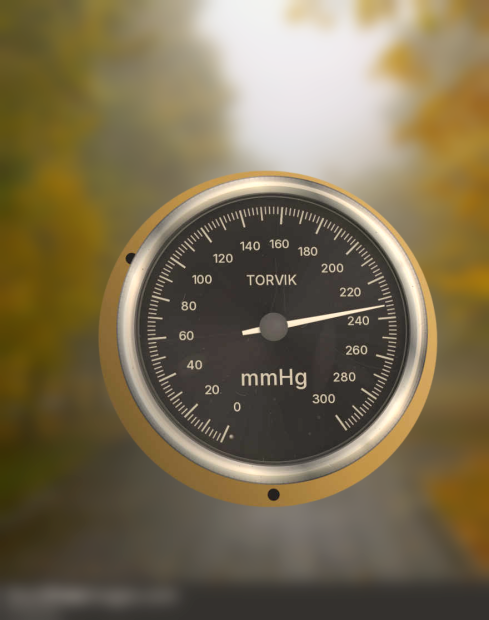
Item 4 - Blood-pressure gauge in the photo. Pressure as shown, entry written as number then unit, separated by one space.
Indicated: 234 mmHg
